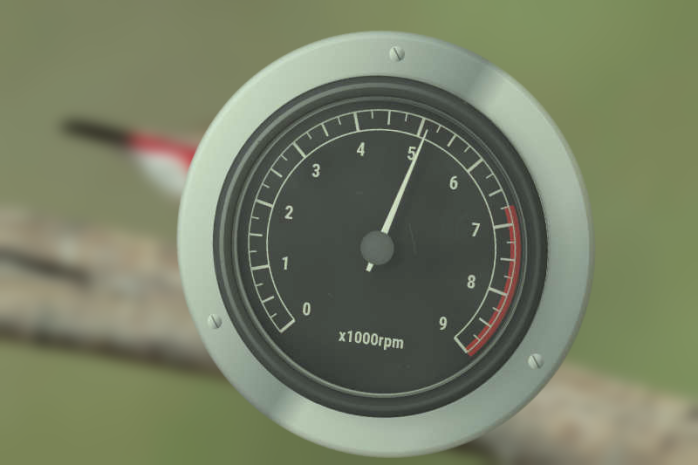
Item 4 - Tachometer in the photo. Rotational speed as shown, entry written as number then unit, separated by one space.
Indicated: 5125 rpm
